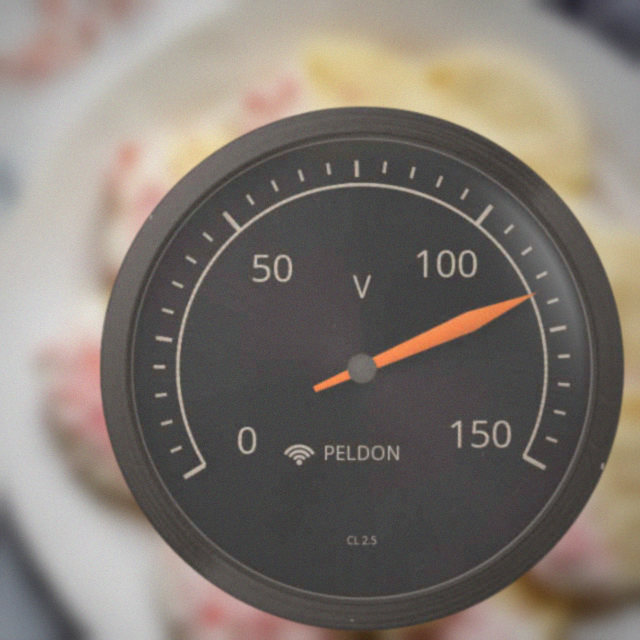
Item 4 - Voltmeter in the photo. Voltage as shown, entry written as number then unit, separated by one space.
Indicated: 117.5 V
